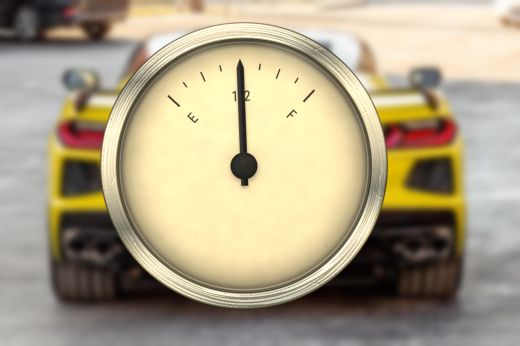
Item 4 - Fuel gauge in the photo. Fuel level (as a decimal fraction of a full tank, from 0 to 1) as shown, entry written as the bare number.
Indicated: 0.5
